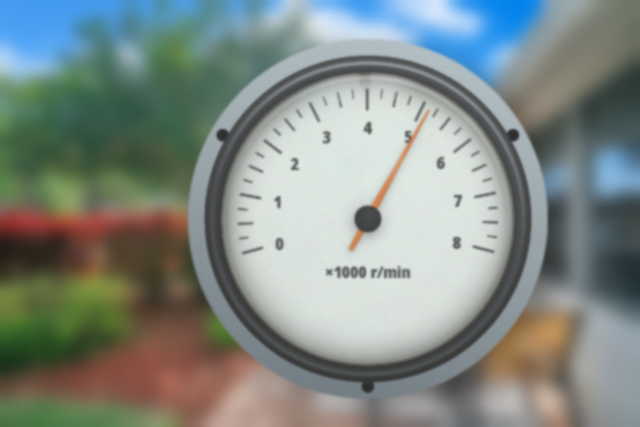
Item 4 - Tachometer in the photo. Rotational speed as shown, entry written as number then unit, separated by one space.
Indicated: 5125 rpm
